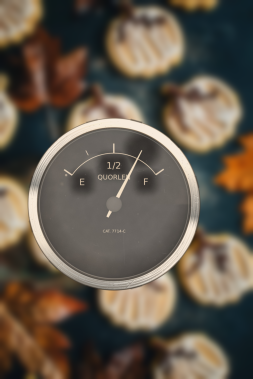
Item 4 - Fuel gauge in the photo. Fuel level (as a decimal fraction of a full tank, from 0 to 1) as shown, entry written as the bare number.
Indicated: 0.75
